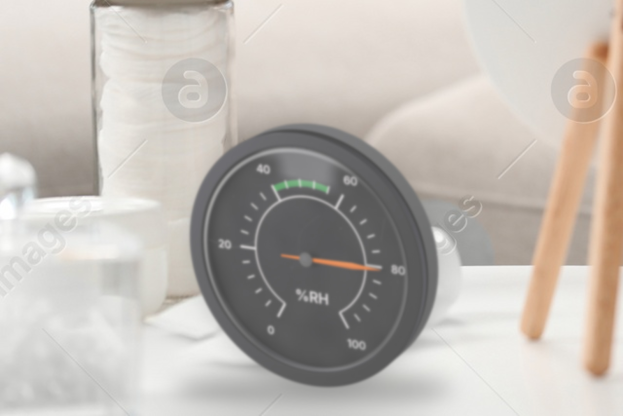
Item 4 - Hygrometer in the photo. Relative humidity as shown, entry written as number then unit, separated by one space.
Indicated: 80 %
